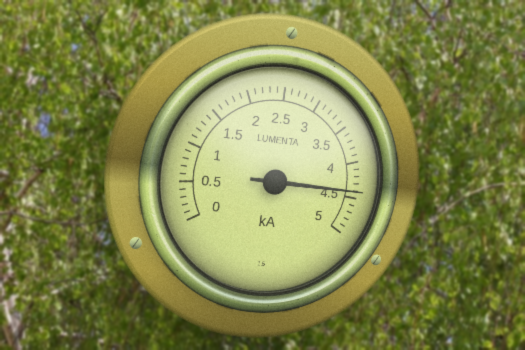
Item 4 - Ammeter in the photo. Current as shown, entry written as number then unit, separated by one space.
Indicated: 4.4 kA
